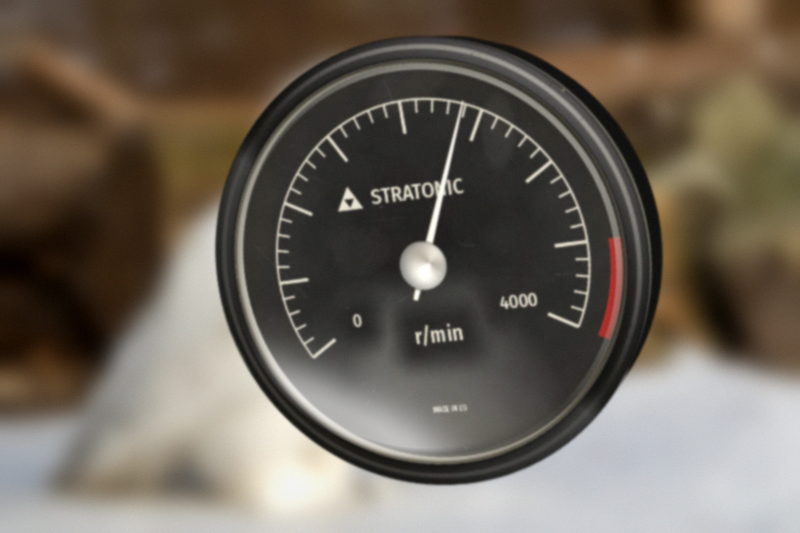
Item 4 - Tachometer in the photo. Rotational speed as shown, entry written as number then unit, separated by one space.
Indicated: 2400 rpm
